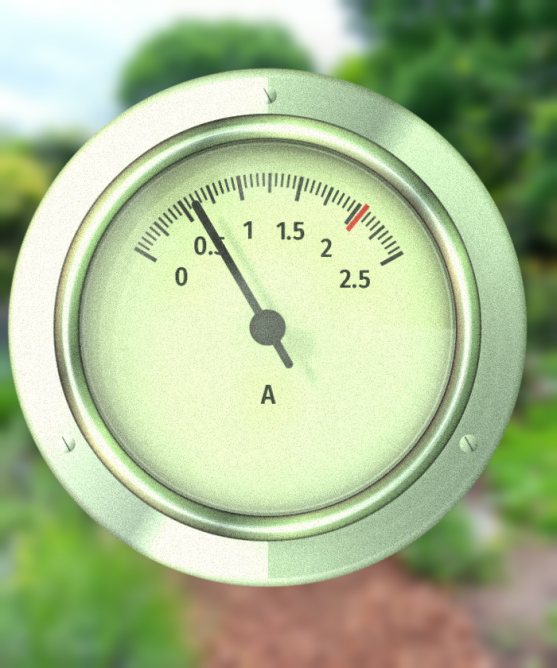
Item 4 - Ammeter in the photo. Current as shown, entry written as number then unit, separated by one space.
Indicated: 0.6 A
